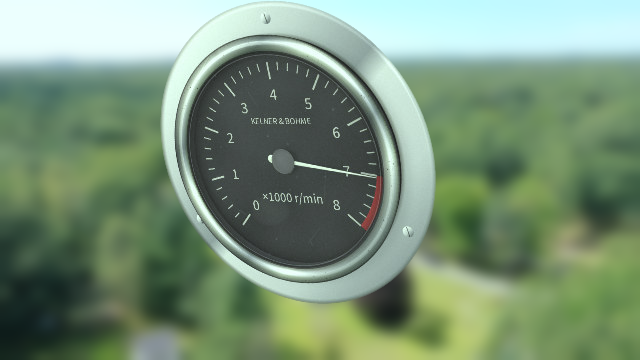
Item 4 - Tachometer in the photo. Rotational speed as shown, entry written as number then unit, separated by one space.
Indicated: 7000 rpm
